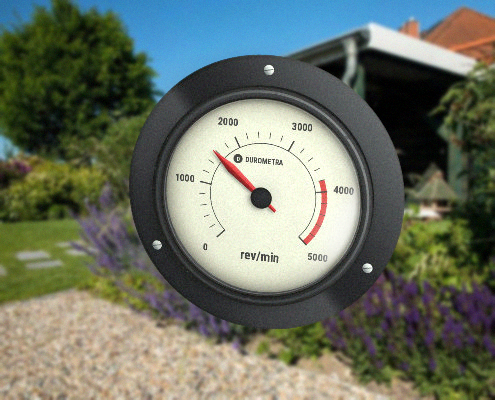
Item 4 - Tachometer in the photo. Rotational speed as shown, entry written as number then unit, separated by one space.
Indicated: 1600 rpm
